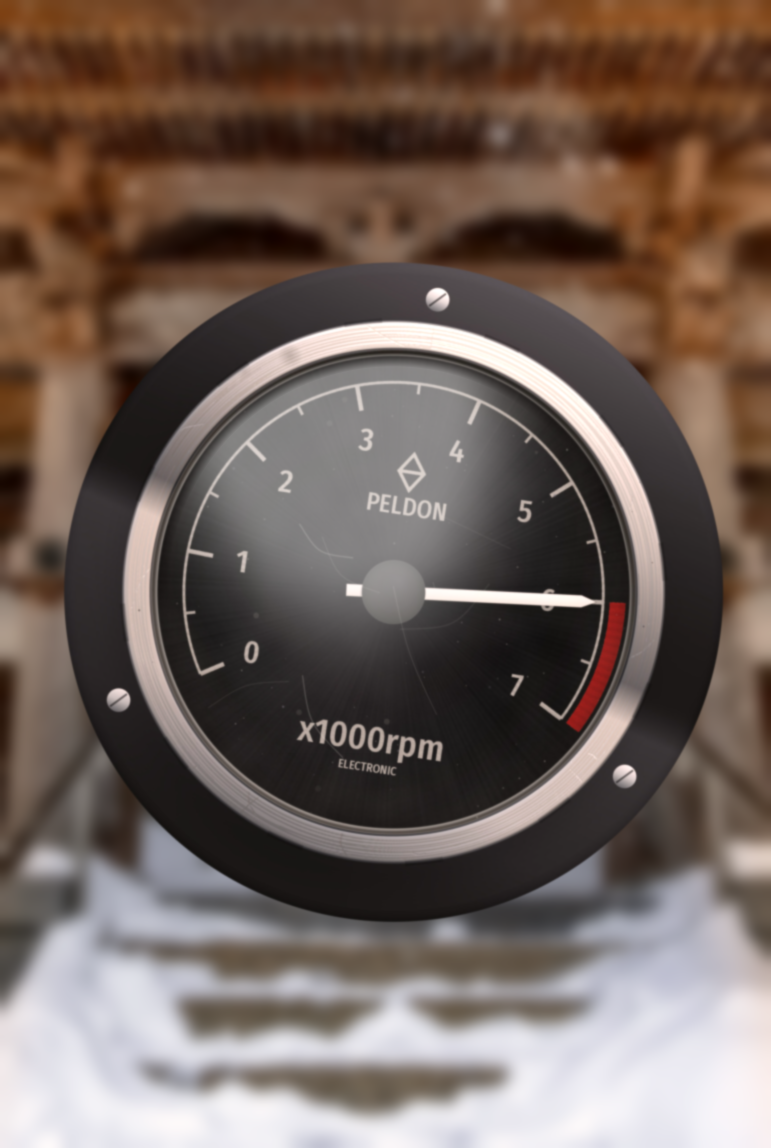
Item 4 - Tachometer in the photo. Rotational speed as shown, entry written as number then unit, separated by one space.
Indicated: 6000 rpm
